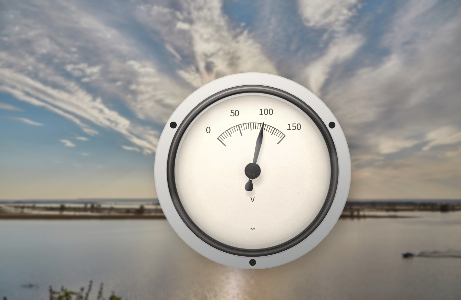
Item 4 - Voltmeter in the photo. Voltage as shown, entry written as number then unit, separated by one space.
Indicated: 100 V
